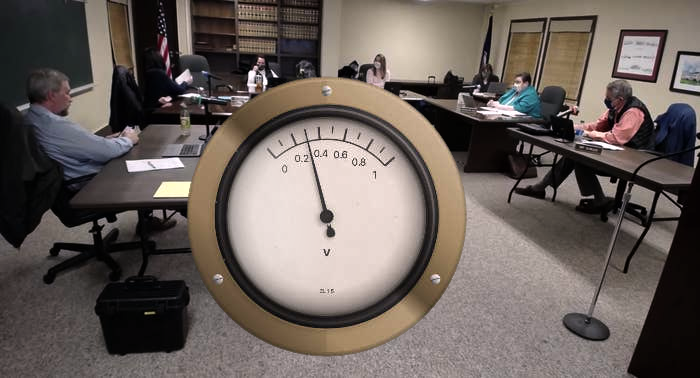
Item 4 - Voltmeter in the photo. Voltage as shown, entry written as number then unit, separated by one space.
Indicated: 0.3 V
